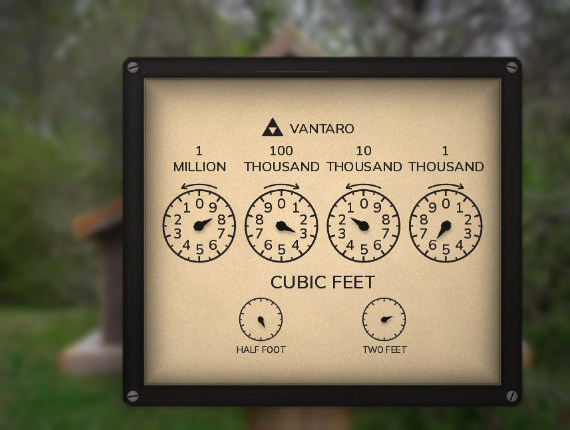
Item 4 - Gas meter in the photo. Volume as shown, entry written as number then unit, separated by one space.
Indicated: 831600 ft³
